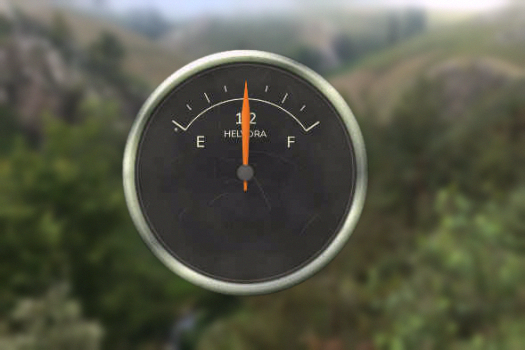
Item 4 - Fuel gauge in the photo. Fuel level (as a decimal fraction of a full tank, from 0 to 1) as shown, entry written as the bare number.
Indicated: 0.5
